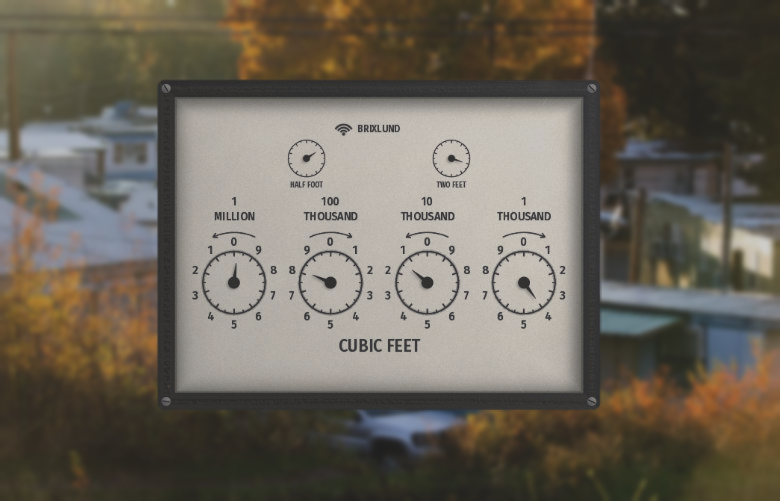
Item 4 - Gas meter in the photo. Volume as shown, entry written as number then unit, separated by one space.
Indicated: 981400 ft³
